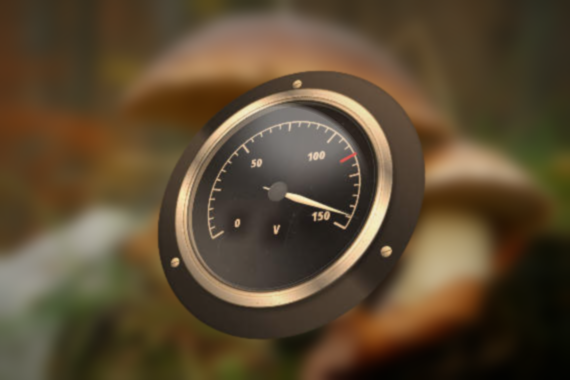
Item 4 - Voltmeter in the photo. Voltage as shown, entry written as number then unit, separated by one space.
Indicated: 145 V
